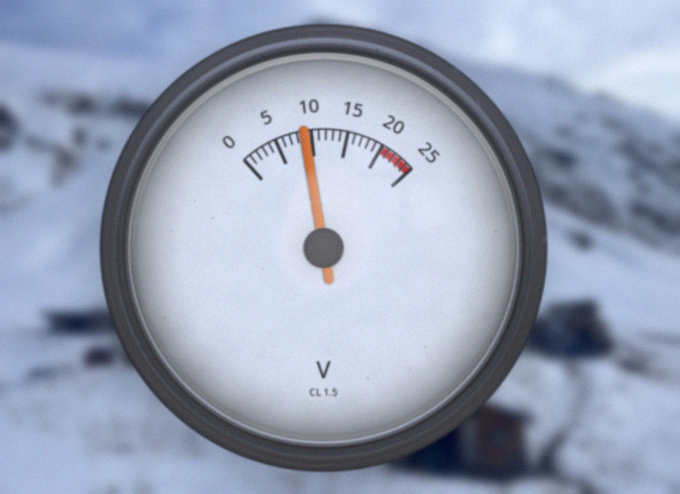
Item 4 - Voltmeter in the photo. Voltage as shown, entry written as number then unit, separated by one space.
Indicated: 9 V
